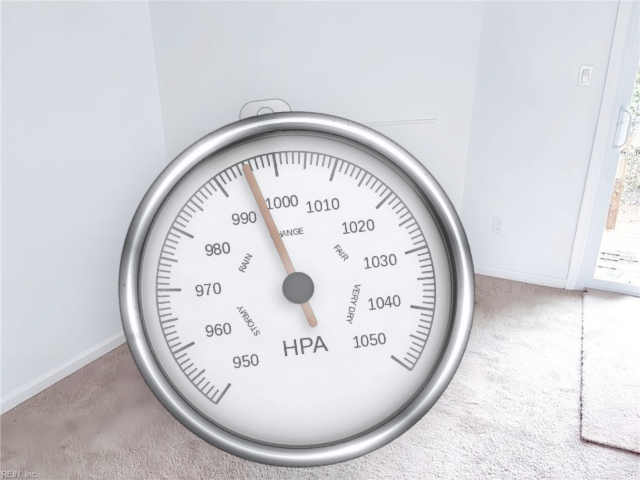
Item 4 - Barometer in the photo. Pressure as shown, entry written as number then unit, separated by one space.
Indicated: 995 hPa
